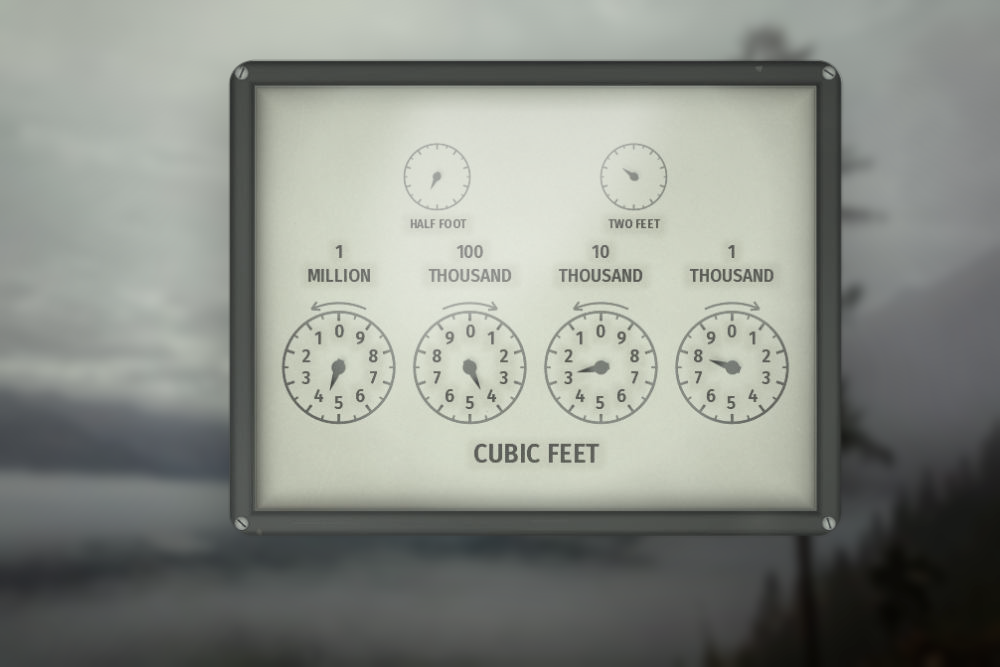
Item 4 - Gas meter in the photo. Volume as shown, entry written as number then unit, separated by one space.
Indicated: 442800 ft³
